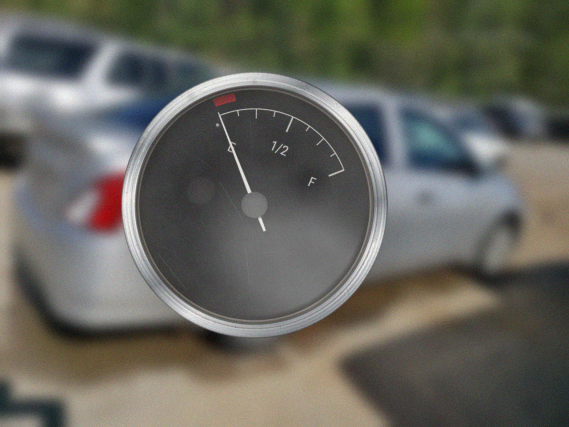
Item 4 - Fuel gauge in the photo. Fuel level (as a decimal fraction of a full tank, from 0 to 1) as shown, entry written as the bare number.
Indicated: 0
